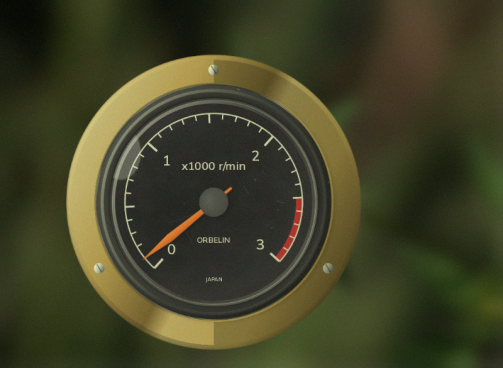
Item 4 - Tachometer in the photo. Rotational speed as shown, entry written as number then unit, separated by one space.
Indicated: 100 rpm
